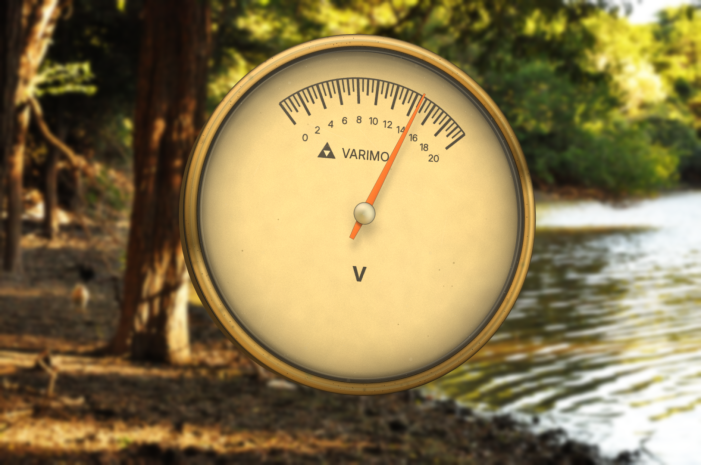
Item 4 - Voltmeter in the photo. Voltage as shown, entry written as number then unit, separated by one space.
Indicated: 14.5 V
